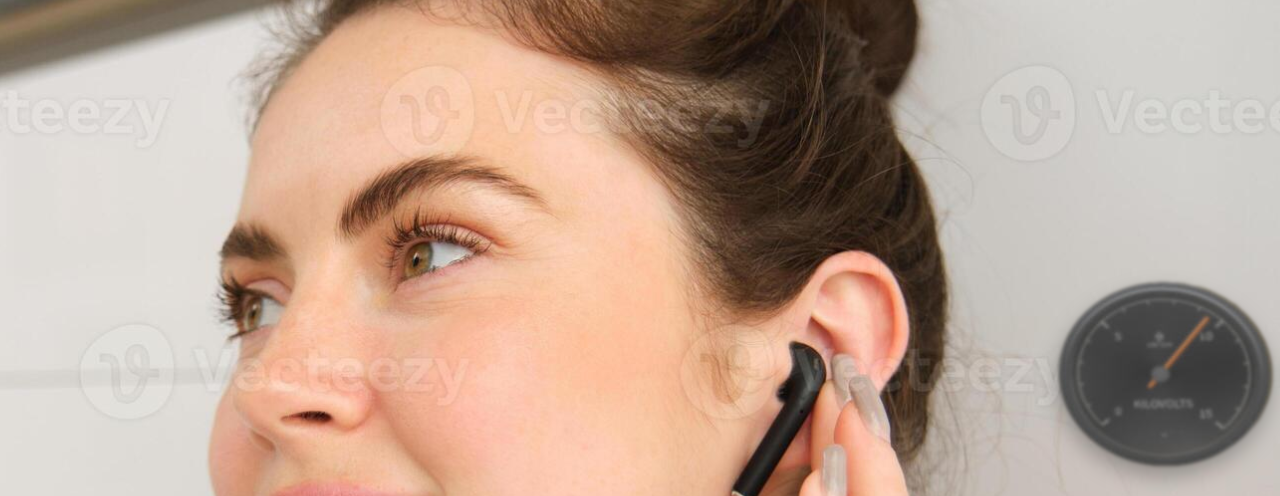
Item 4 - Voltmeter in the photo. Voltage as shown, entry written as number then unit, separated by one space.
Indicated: 9.5 kV
